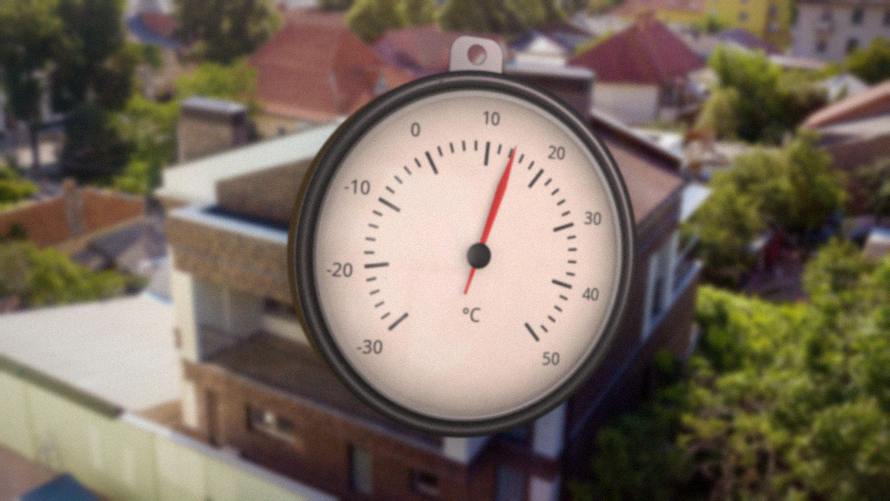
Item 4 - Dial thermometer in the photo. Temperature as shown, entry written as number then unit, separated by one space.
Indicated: 14 °C
